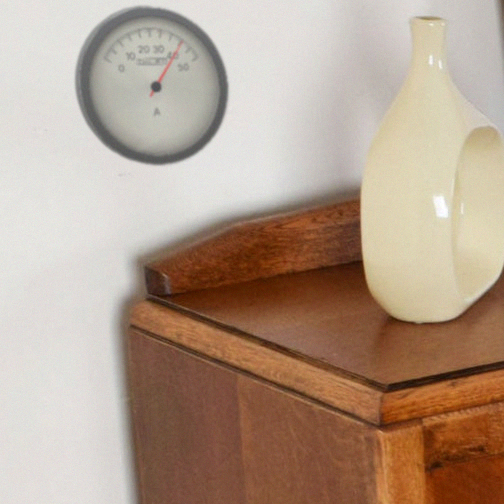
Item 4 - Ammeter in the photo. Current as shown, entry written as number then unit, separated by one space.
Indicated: 40 A
